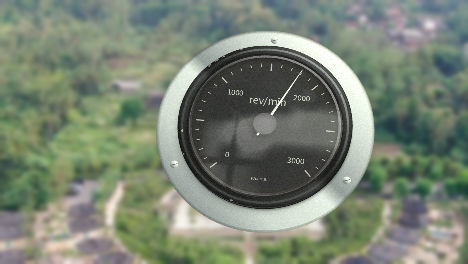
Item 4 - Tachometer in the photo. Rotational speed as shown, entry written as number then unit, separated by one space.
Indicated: 1800 rpm
